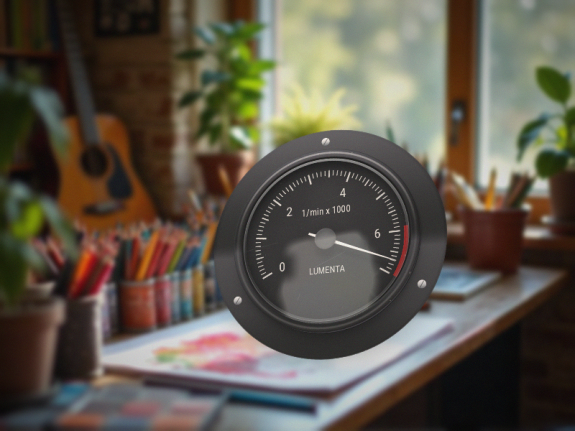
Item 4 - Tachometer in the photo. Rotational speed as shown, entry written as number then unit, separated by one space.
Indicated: 6700 rpm
